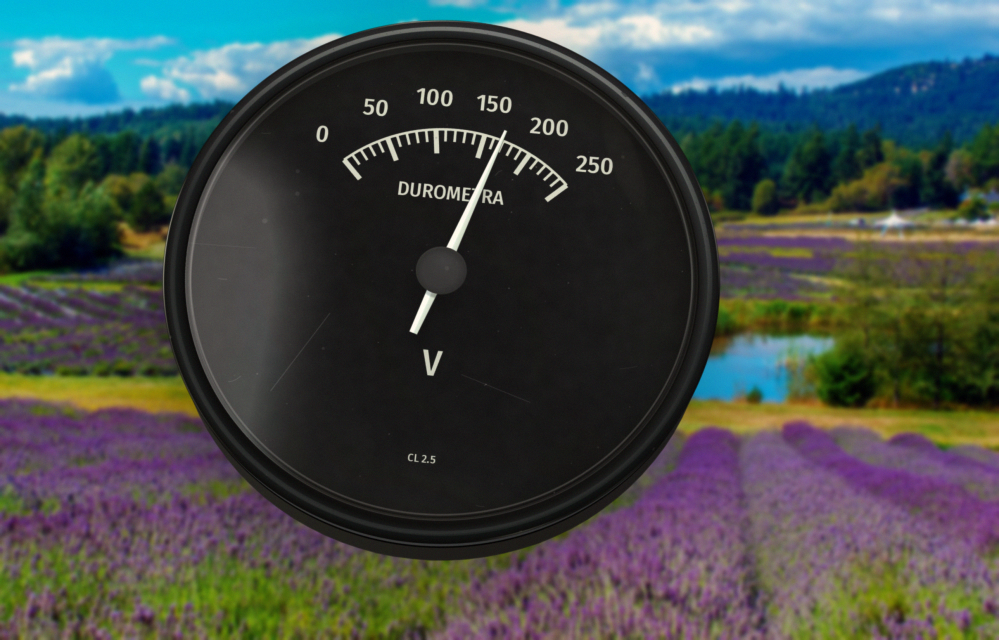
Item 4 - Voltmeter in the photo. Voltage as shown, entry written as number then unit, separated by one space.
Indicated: 170 V
